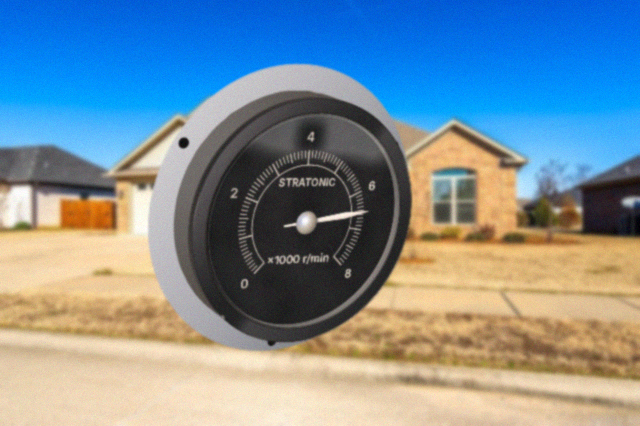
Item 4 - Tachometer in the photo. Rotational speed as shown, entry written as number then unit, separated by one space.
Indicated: 6500 rpm
